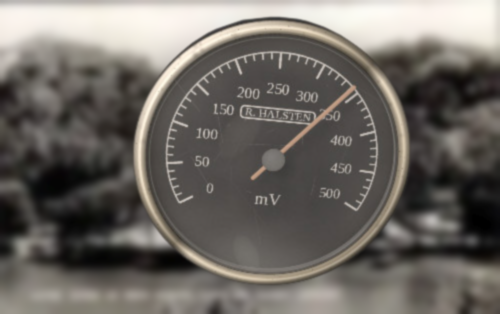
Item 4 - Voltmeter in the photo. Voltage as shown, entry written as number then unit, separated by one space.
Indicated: 340 mV
